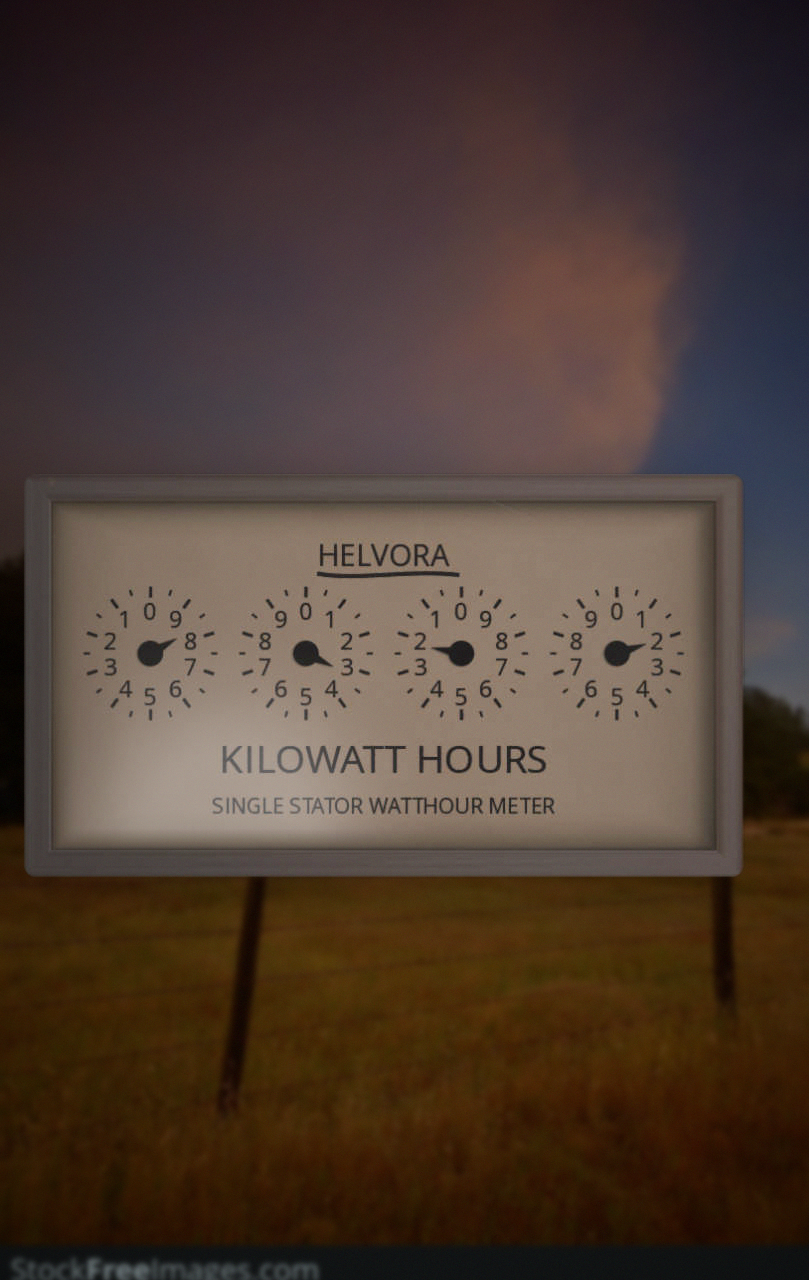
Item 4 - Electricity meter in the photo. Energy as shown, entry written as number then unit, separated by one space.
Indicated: 8322 kWh
